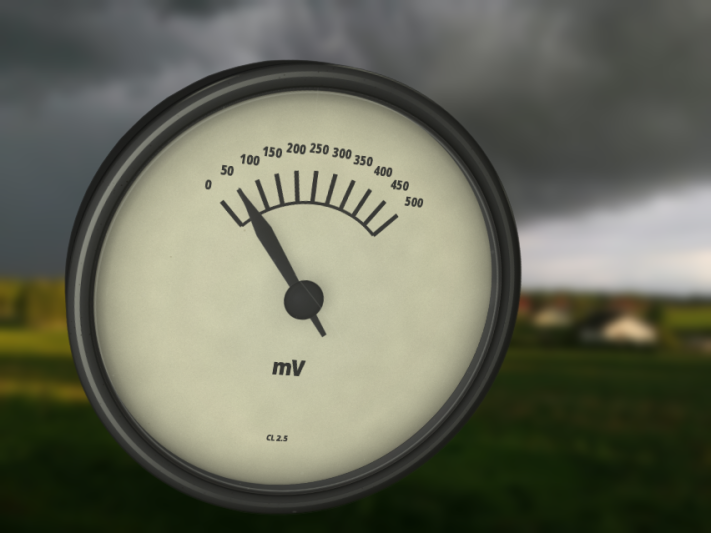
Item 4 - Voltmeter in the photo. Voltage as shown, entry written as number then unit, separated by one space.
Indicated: 50 mV
